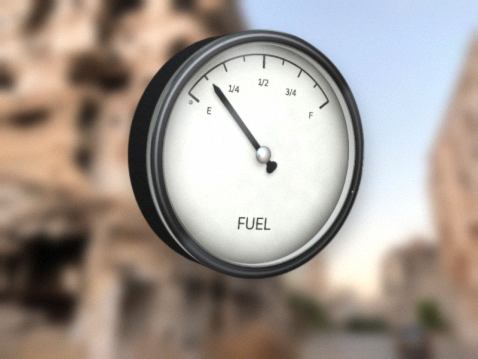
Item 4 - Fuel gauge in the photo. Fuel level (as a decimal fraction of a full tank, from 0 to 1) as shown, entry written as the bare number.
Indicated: 0.125
